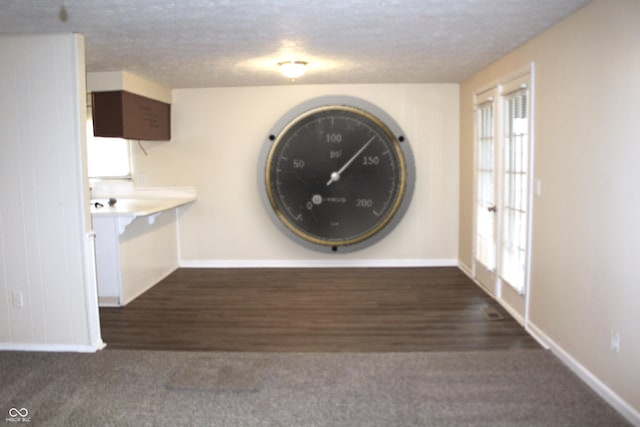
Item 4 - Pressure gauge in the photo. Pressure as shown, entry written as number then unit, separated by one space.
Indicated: 135 psi
